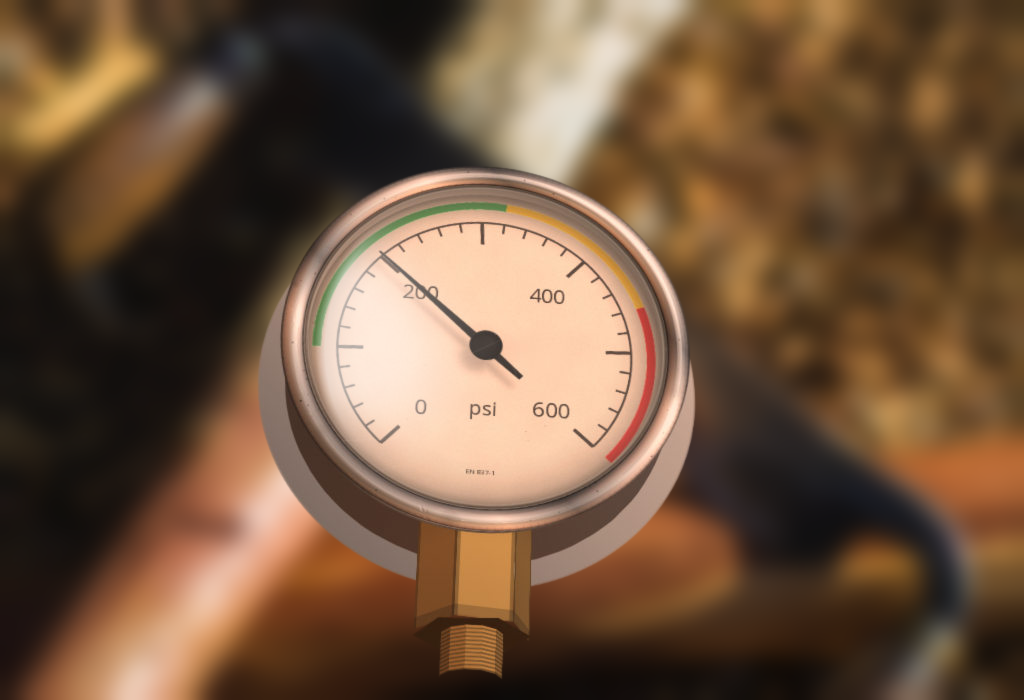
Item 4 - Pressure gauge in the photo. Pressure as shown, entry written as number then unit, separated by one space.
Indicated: 200 psi
